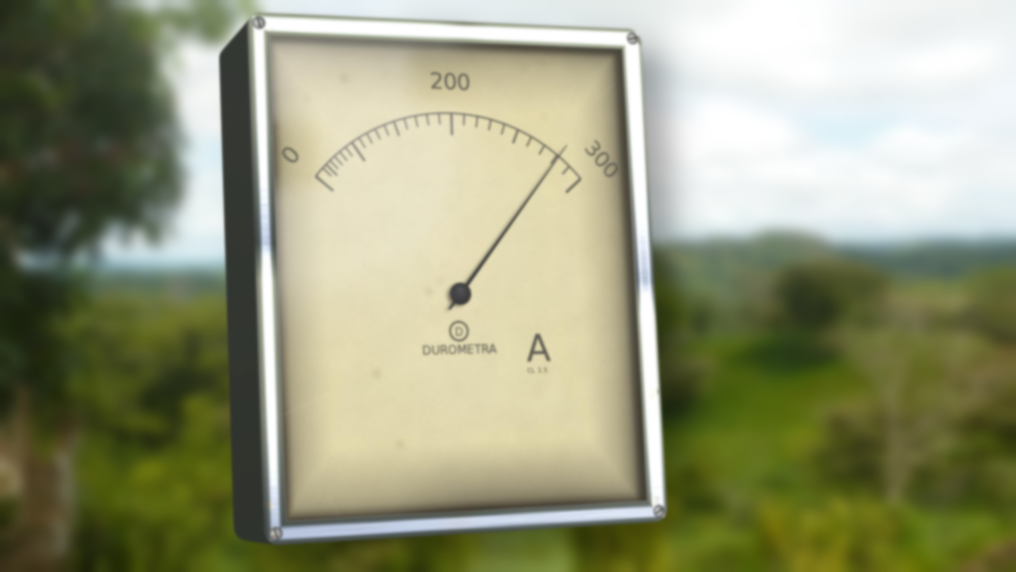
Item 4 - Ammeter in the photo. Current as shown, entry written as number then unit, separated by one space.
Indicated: 280 A
